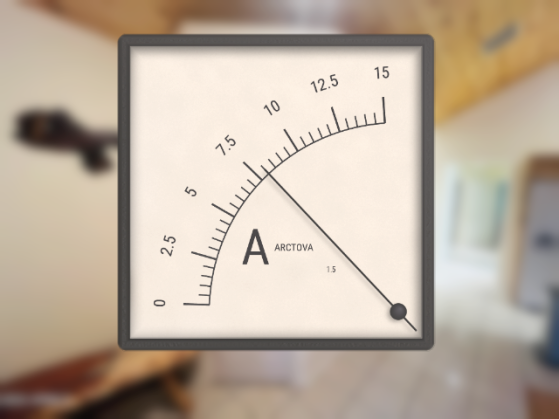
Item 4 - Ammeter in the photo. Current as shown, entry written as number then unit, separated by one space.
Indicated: 8 A
